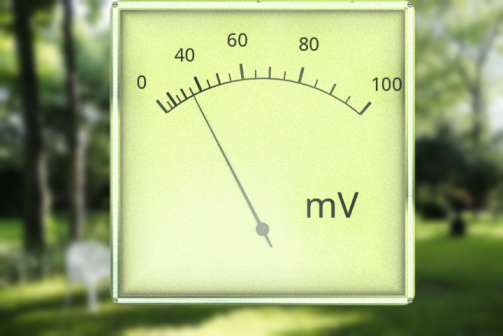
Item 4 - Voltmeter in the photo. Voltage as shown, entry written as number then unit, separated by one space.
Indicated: 35 mV
